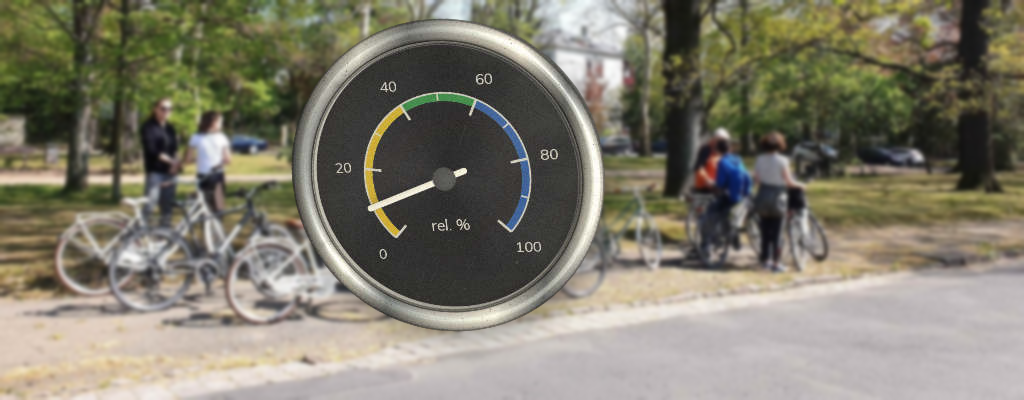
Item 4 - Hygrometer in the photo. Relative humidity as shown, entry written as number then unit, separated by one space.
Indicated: 10 %
